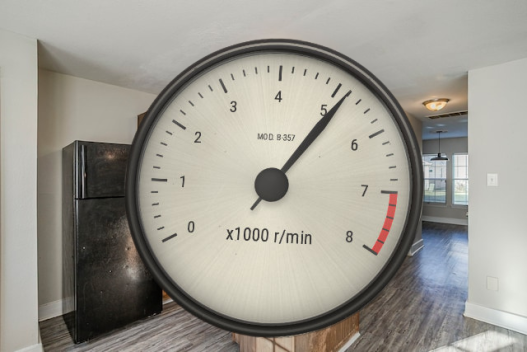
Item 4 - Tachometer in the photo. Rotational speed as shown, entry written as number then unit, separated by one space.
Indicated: 5200 rpm
